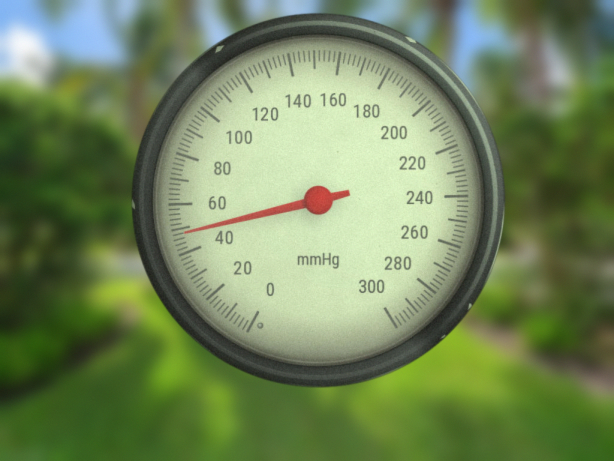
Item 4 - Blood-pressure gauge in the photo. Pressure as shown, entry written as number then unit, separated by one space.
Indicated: 48 mmHg
